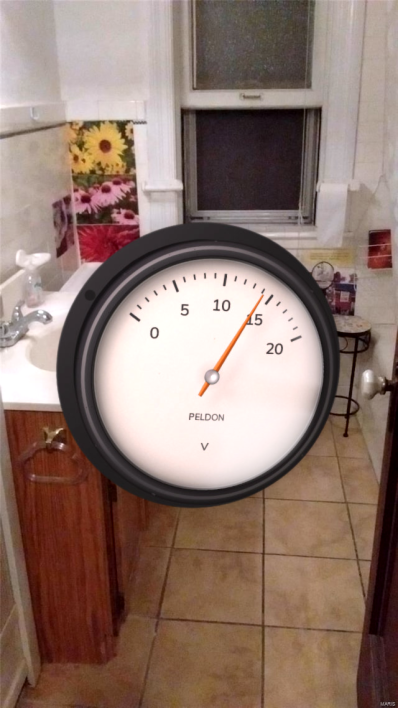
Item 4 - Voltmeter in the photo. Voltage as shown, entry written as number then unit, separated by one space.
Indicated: 14 V
